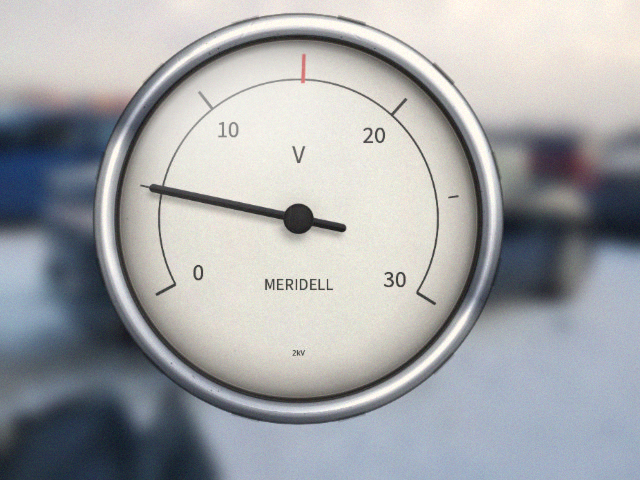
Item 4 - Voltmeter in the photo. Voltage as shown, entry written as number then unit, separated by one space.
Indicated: 5 V
